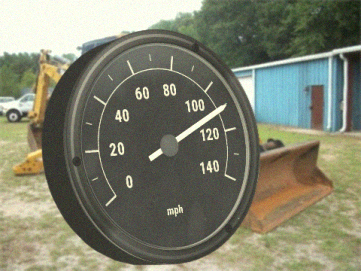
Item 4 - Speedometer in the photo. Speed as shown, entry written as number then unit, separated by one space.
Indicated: 110 mph
